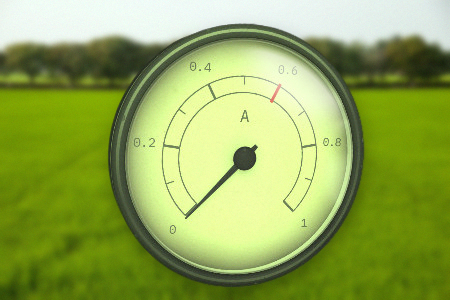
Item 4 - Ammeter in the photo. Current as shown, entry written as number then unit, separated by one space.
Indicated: 0 A
